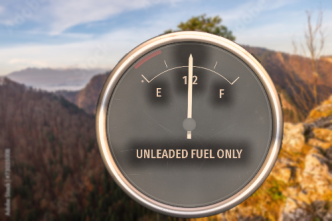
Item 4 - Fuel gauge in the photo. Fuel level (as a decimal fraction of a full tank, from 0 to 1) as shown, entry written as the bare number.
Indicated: 0.5
